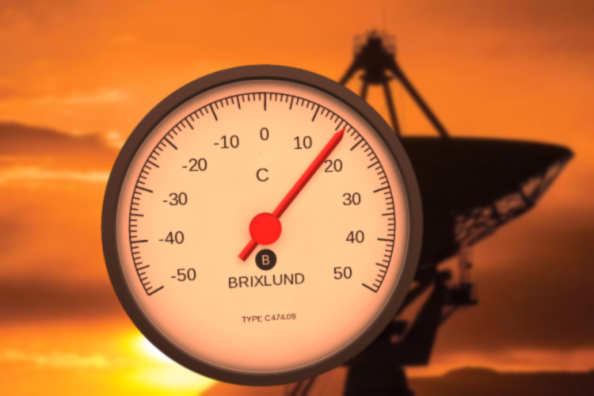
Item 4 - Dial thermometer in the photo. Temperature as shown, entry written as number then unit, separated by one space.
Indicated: 16 °C
